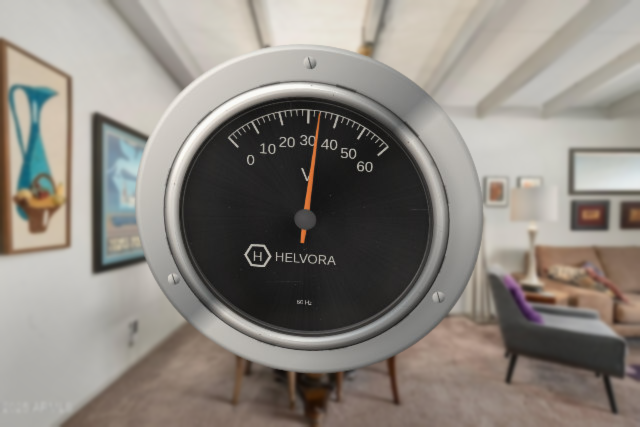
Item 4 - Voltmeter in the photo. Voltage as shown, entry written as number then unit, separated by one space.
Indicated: 34 V
